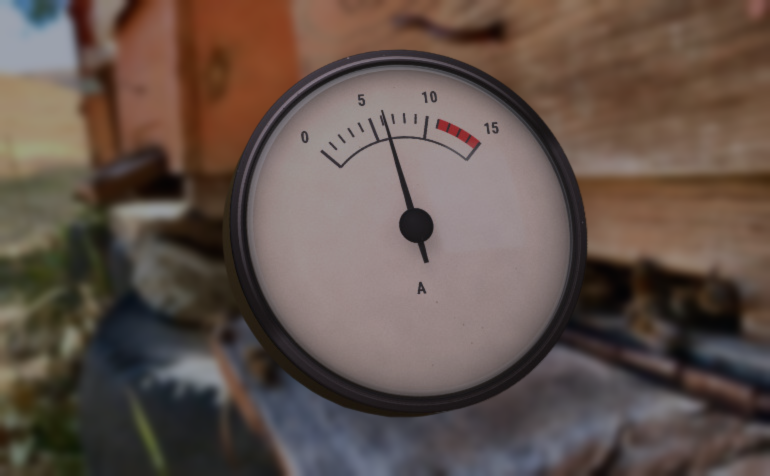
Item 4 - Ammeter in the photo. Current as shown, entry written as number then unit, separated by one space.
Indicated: 6 A
